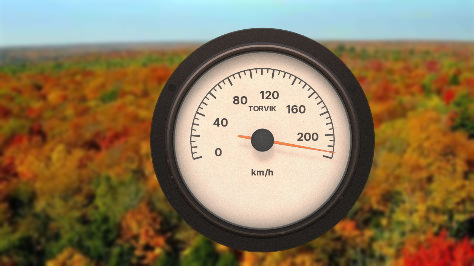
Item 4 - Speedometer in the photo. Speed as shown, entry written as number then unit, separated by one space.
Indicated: 215 km/h
